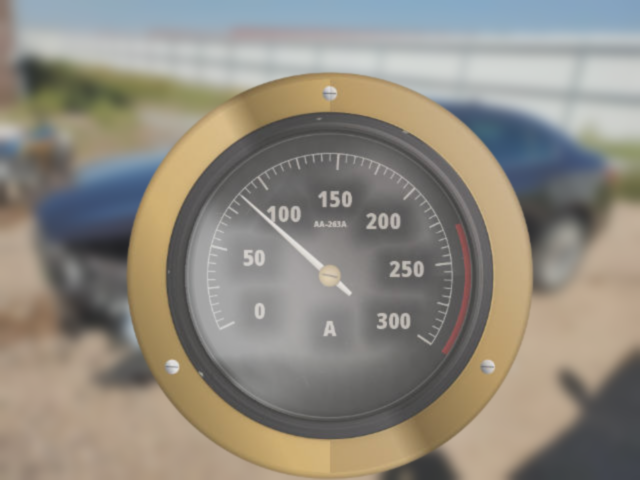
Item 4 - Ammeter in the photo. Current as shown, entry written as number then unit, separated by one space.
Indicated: 85 A
